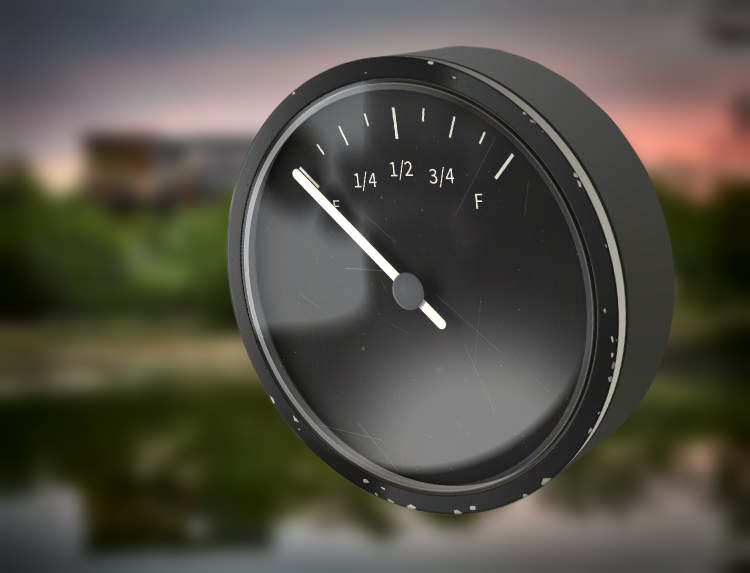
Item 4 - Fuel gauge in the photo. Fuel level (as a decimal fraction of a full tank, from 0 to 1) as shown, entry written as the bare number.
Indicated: 0
